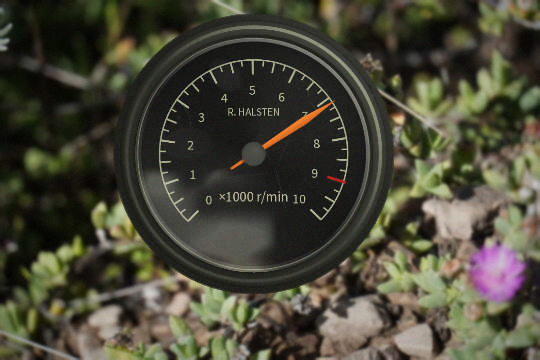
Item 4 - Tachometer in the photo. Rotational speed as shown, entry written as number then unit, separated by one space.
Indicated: 7125 rpm
